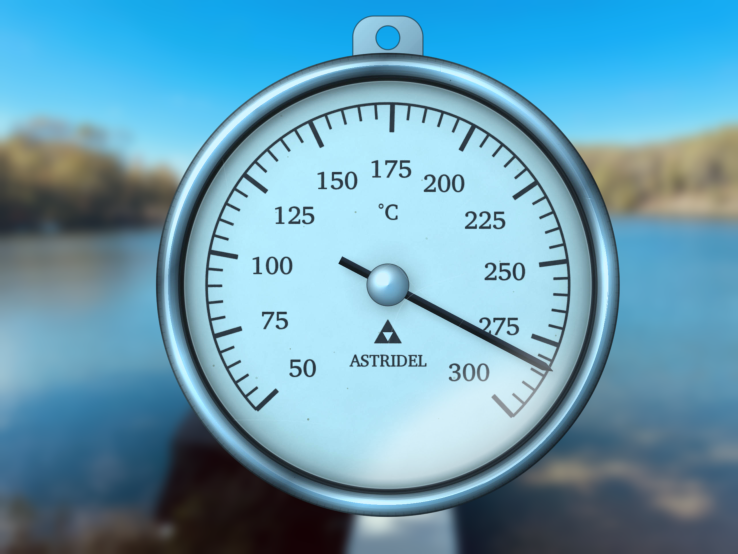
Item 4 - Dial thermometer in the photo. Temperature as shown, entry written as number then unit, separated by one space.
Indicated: 282.5 °C
